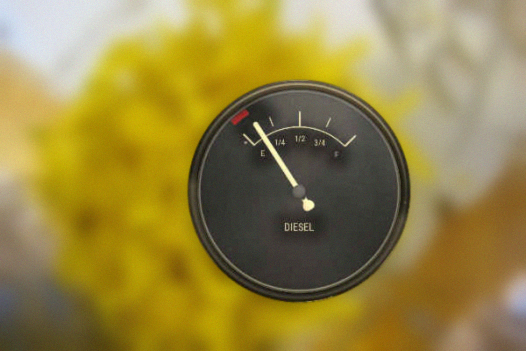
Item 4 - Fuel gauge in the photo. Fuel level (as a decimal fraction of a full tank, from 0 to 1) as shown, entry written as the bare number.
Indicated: 0.125
